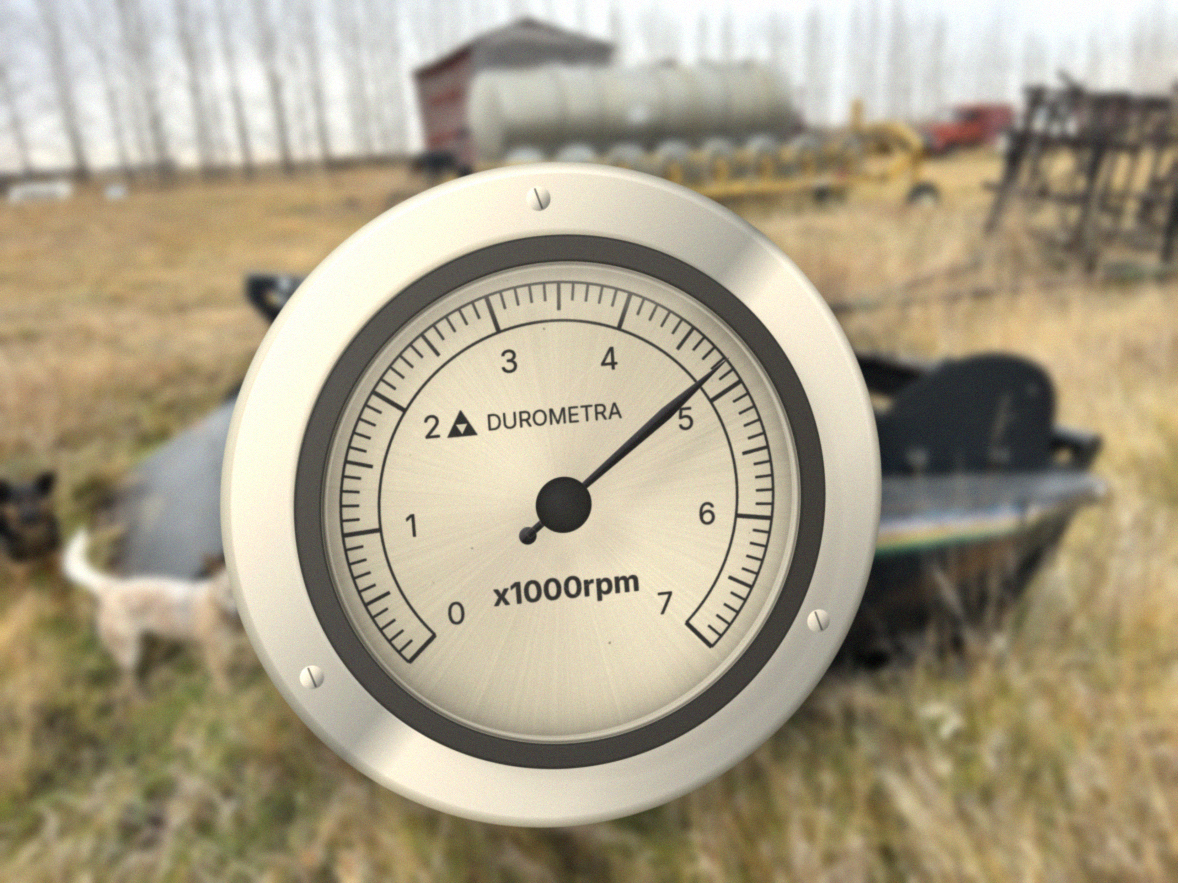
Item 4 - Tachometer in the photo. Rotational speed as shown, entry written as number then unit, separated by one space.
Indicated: 4800 rpm
